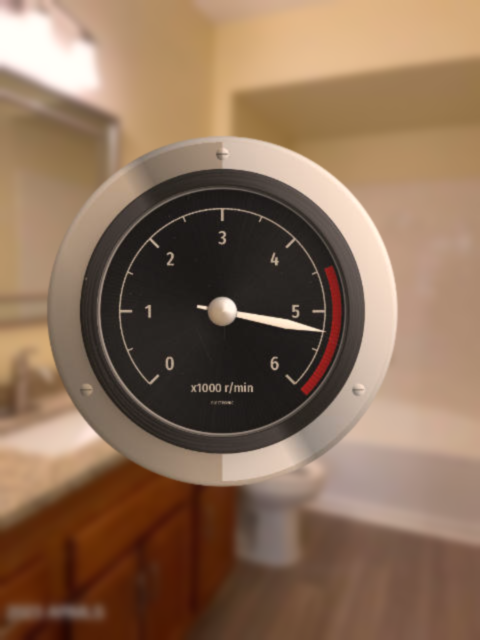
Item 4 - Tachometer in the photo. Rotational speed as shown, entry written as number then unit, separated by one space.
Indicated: 5250 rpm
